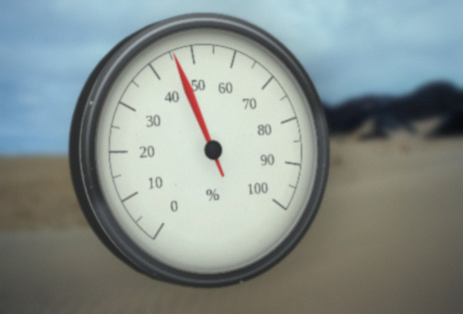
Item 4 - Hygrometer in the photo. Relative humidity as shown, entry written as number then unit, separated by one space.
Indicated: 45 %
